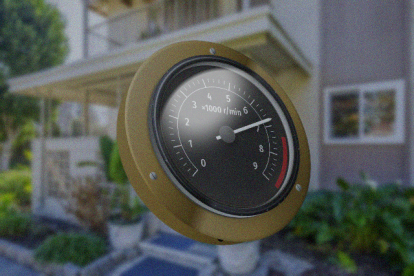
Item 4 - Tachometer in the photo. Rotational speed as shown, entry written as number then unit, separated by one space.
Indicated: 6800 rpm
